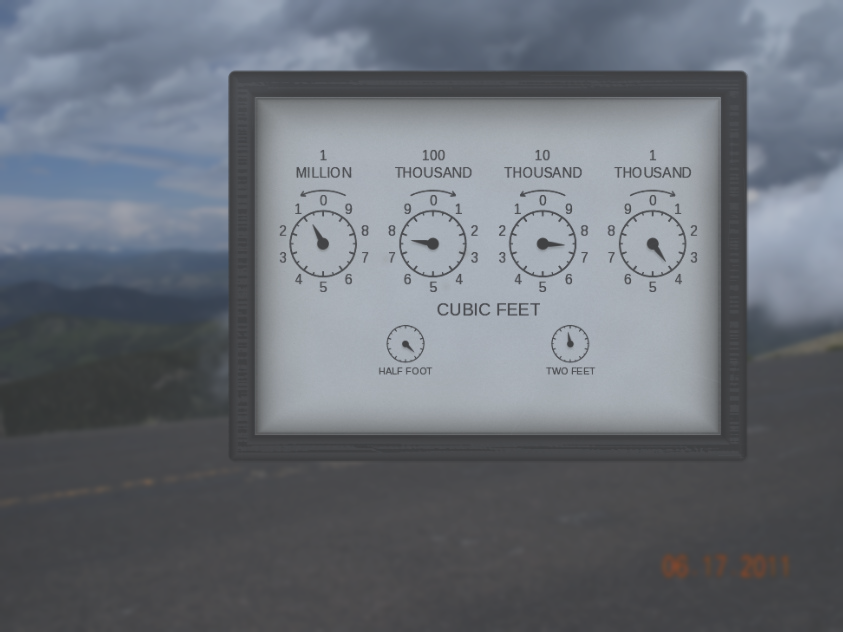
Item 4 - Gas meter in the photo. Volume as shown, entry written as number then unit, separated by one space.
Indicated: 77400 ft³
